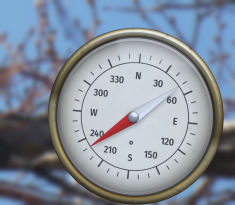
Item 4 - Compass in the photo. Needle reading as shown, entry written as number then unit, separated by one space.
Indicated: 230 °
